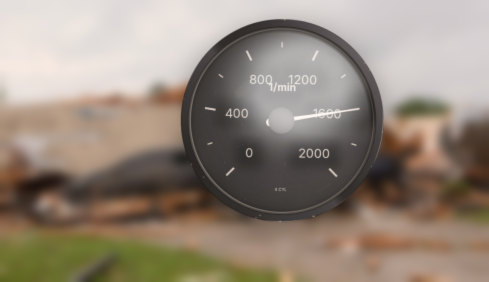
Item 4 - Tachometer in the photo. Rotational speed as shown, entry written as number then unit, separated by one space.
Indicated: 1600 rpm
